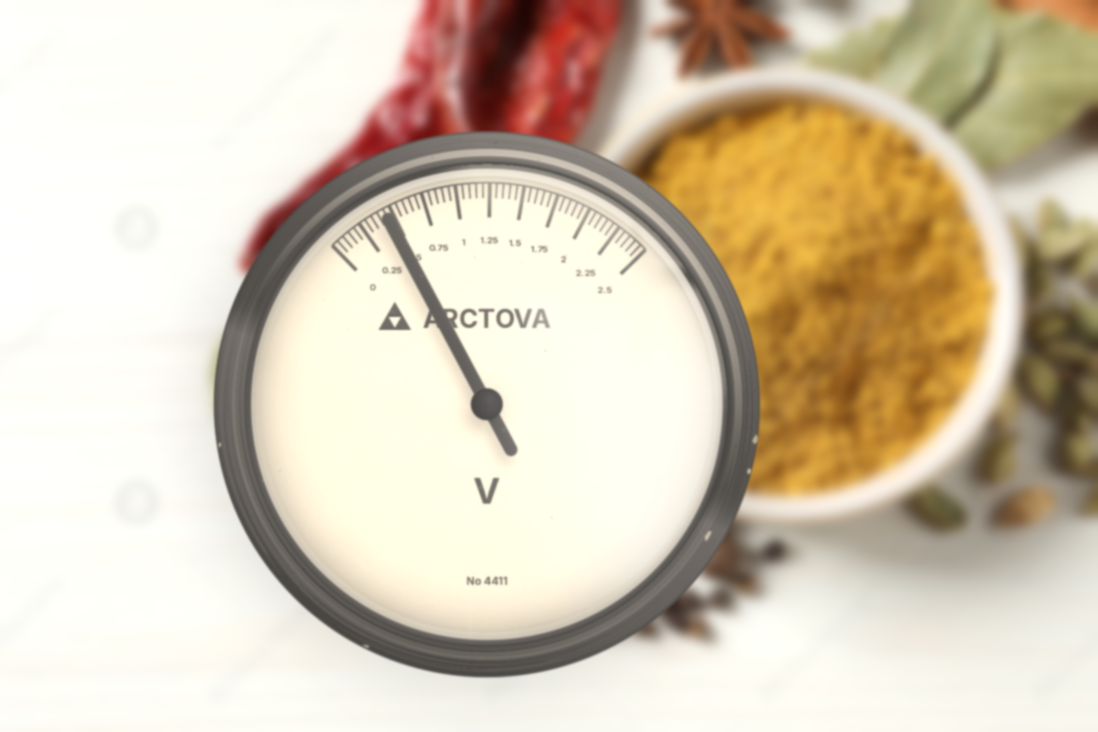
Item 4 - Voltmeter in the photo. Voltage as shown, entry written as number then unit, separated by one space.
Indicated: 0.45 V
